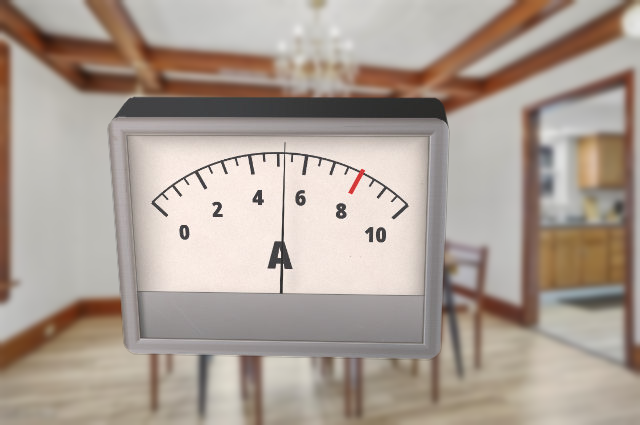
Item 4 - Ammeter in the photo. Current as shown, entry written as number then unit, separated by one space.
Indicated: 5.25 A
